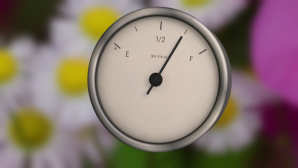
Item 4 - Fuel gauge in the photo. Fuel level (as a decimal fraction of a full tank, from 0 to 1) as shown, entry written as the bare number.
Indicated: 0.75
